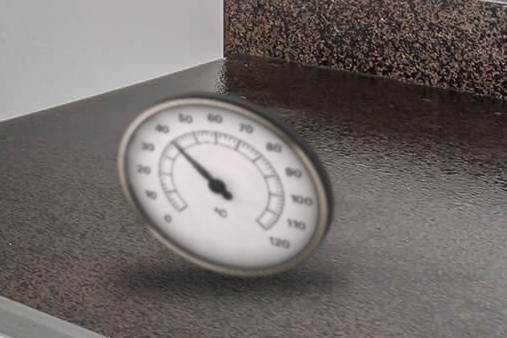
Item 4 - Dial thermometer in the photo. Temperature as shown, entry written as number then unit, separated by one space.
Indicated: 40 °C
